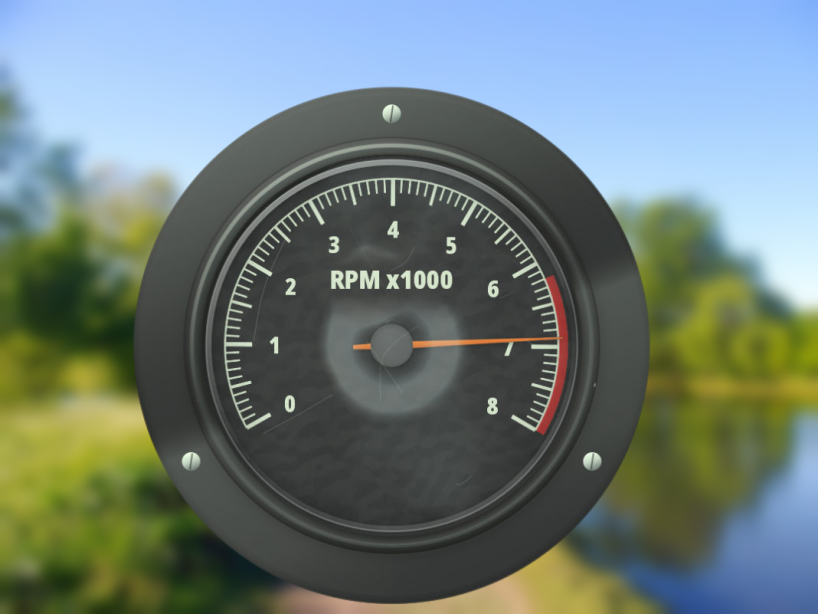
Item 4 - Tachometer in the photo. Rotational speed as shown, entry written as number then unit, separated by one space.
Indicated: 6900 rpm
